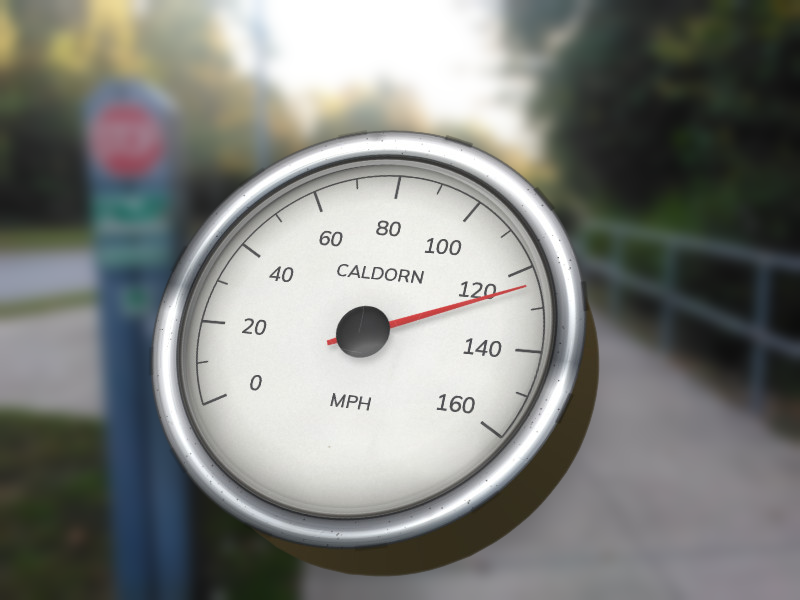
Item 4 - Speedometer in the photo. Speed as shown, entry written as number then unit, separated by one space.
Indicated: 125 mph
